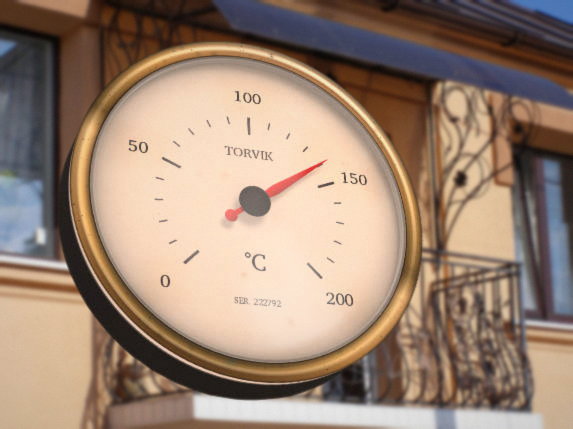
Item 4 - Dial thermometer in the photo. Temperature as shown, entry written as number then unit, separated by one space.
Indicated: 140 °C
